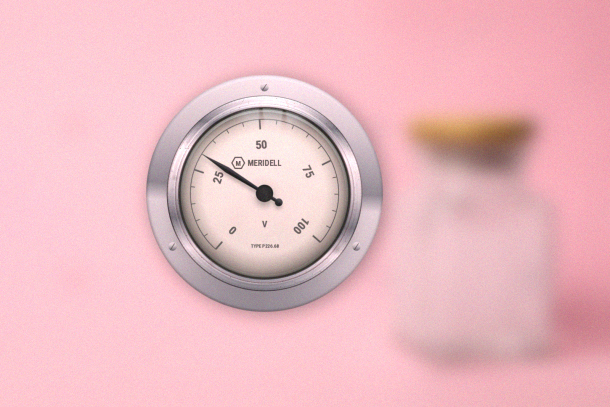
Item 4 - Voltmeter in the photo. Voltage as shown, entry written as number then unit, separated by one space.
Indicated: 30 V
